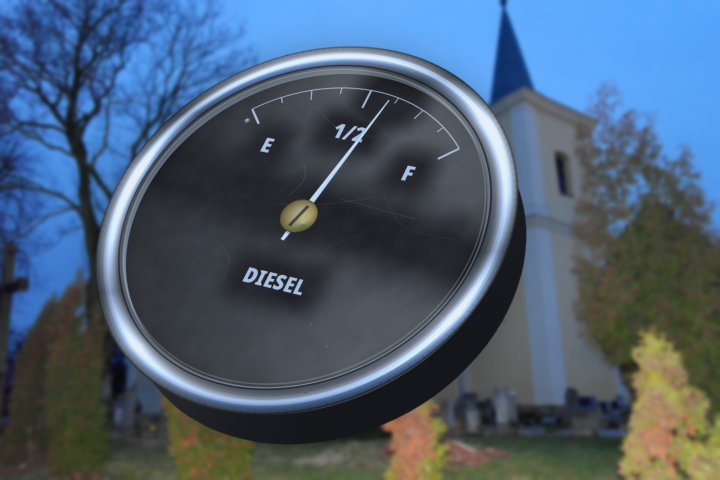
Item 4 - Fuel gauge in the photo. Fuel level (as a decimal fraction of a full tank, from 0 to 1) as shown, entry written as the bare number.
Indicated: 0.625
